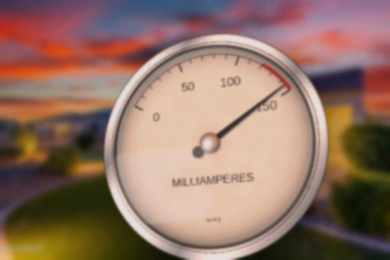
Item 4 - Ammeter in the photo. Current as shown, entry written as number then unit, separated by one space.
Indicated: 145 mA
